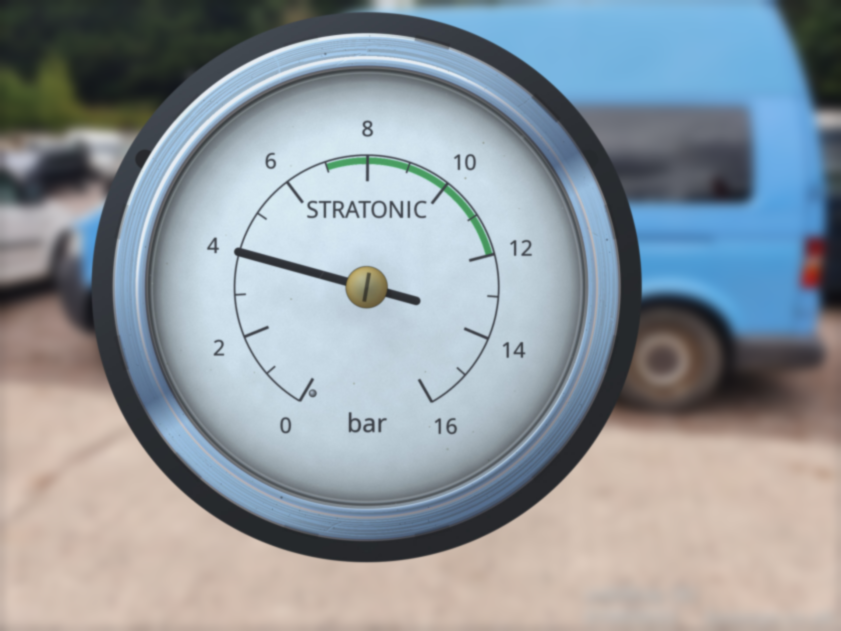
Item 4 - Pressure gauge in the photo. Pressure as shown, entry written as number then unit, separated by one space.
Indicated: 4 bar
